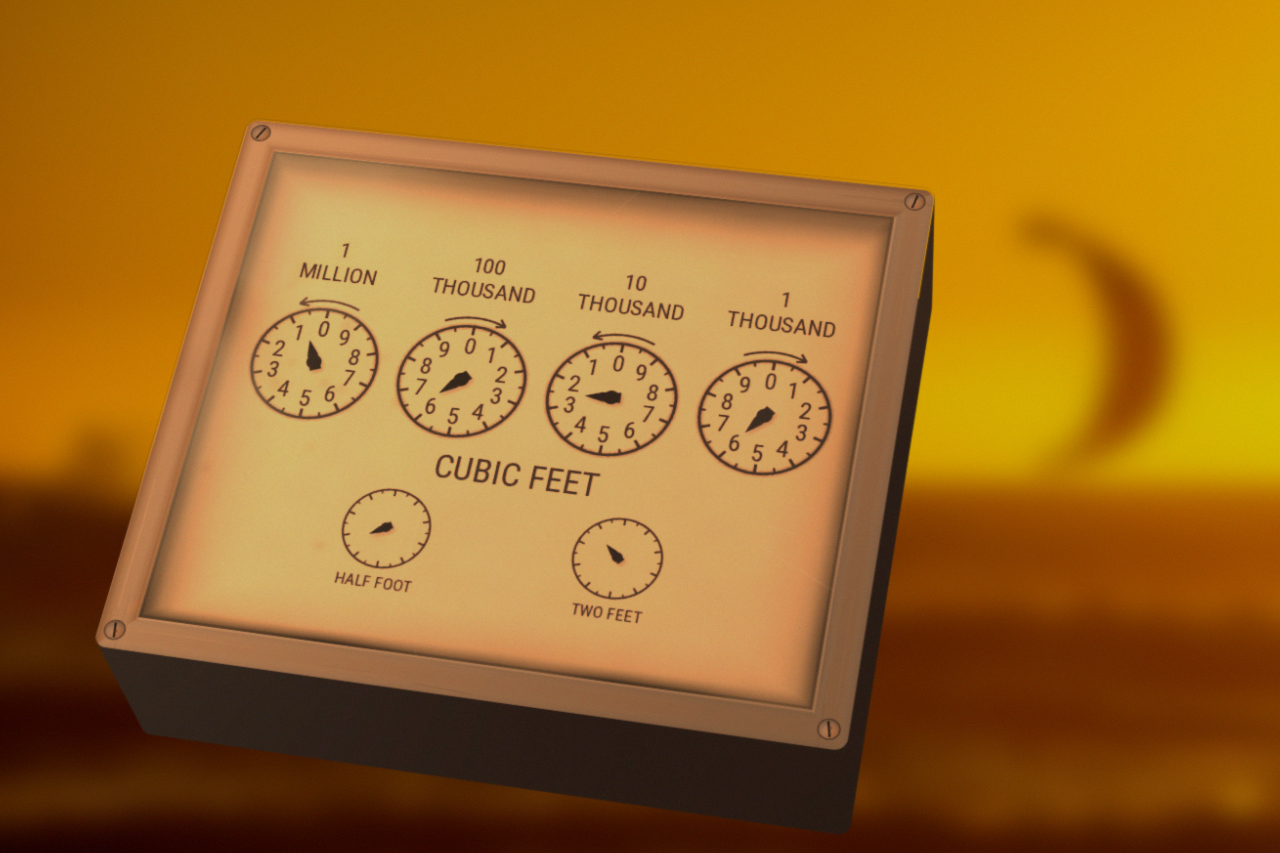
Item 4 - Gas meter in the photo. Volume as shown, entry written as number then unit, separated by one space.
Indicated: 62600 ft³
